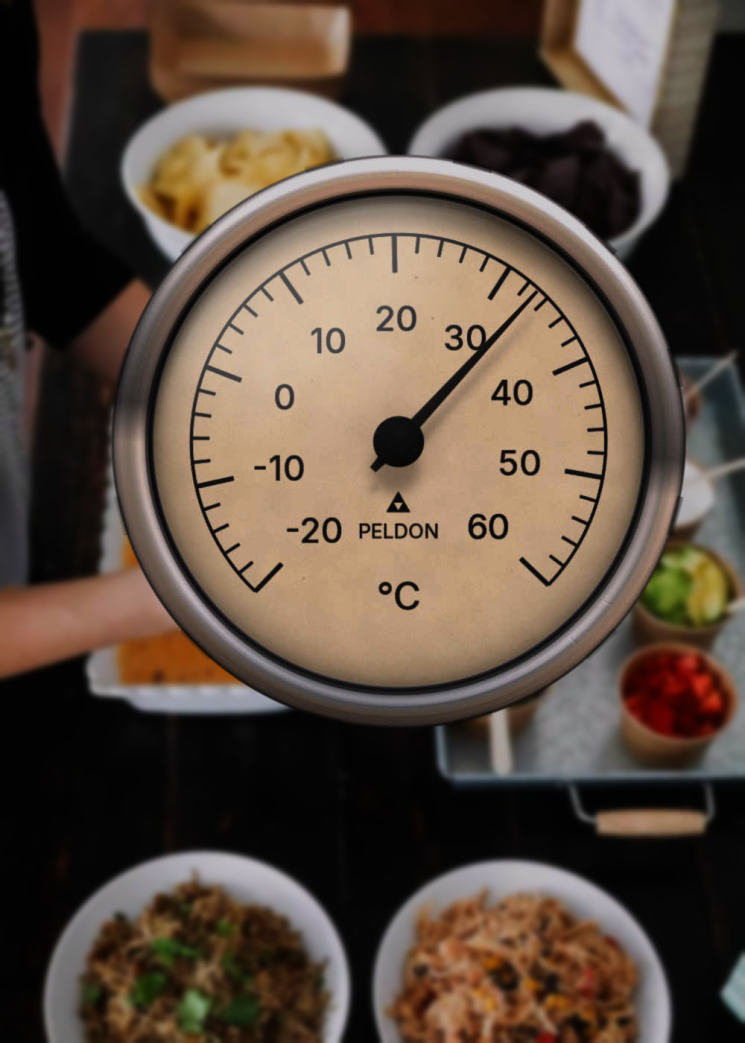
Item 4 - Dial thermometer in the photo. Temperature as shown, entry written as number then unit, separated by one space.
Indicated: 33 °C
